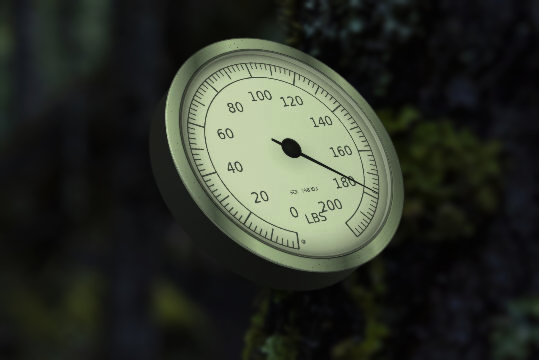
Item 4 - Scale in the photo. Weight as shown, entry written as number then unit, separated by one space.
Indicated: 180 lb
